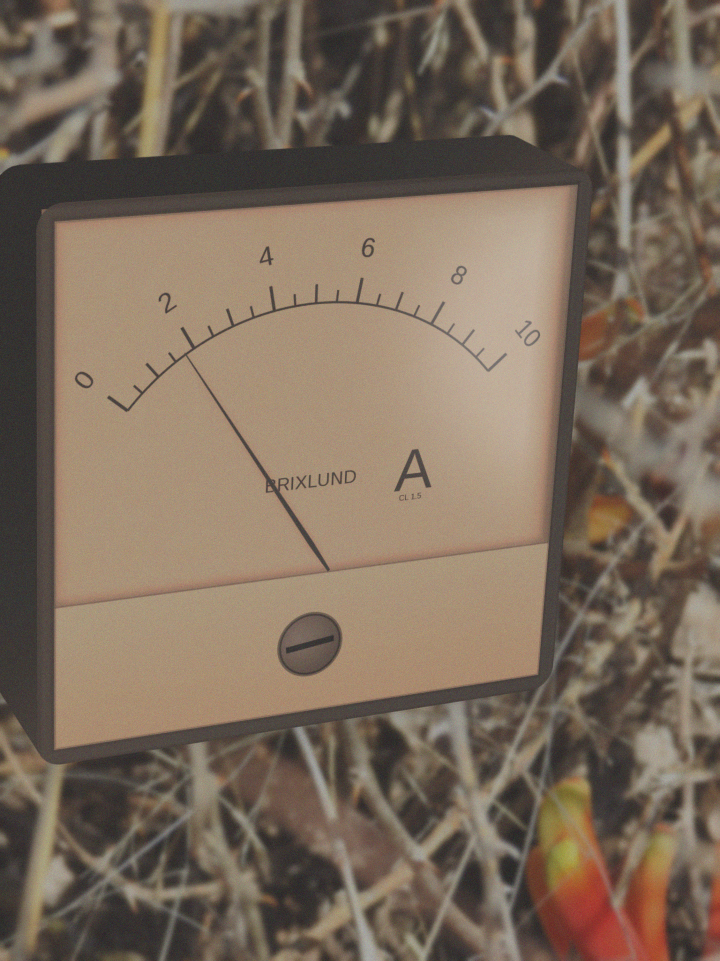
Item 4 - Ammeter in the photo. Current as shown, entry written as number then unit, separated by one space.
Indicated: 1.75 A
